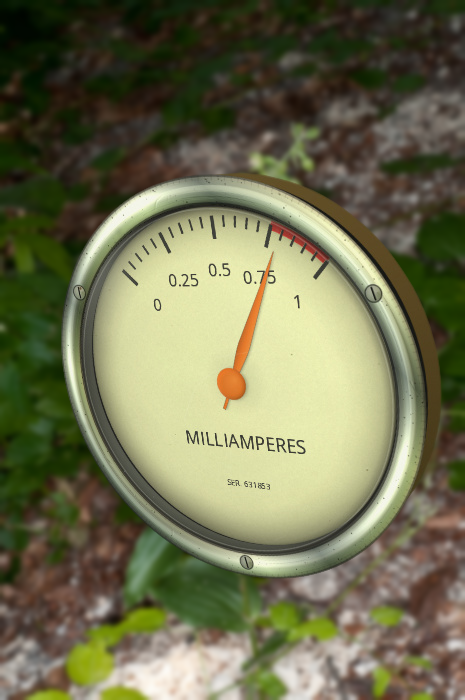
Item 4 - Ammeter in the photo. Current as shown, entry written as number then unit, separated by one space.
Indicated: 0.8 mA
